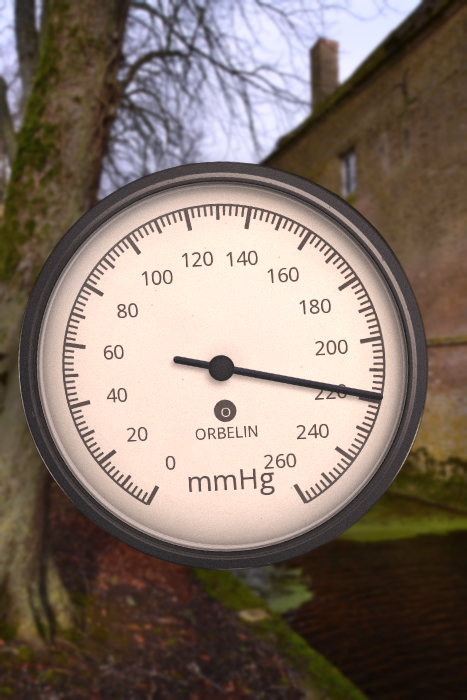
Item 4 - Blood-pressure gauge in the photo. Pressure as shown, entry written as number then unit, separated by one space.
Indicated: 218 mmHg
